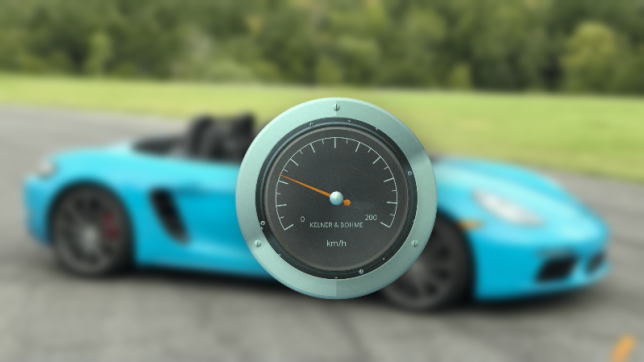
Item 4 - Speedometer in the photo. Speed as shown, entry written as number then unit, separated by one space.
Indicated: 45 km/h
